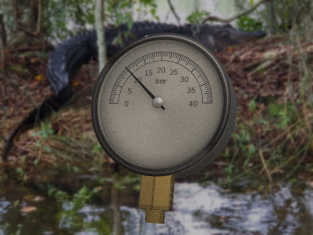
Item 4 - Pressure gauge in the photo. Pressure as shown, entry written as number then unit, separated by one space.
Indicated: 10 bar
